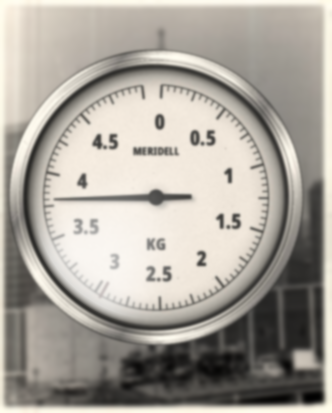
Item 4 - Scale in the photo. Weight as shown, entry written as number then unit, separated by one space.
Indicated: 3.8 kg
